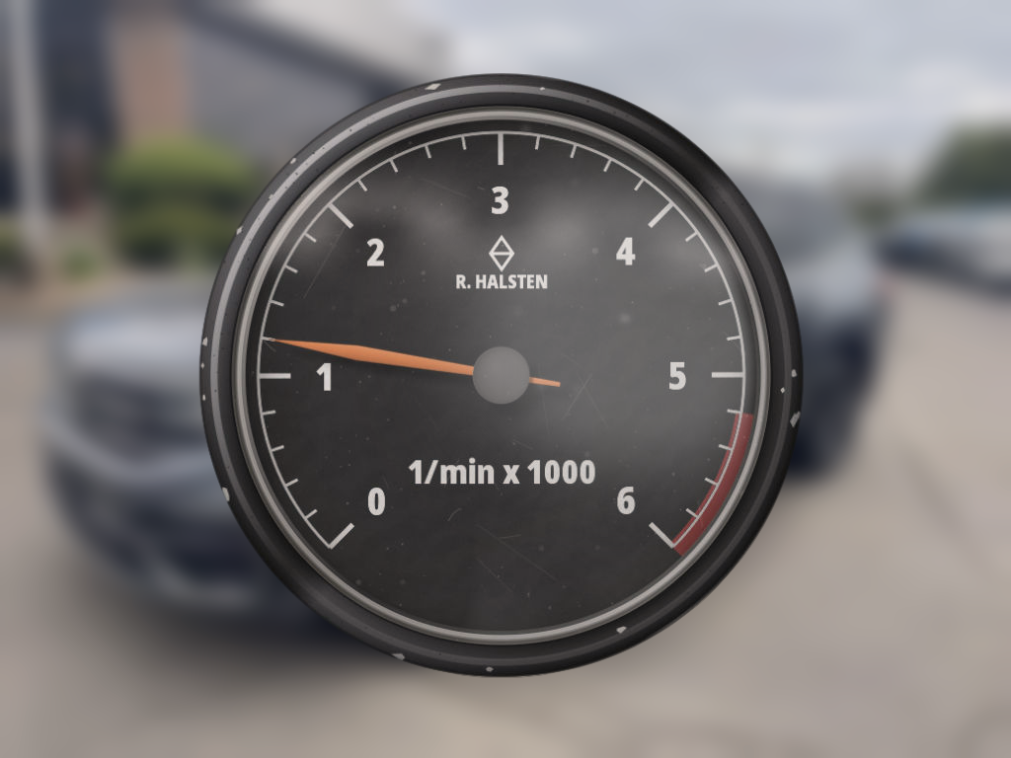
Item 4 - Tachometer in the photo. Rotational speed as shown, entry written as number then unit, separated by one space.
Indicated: 1200 rpm
